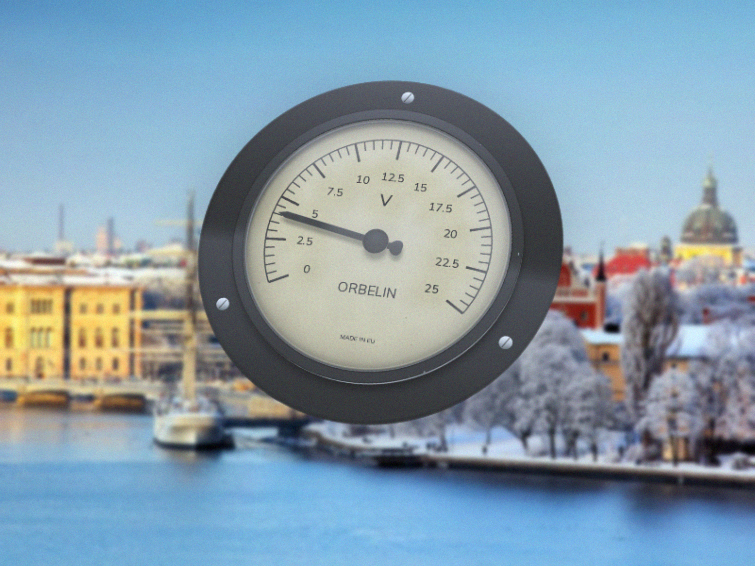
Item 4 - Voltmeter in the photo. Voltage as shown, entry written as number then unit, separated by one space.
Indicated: 4 V
